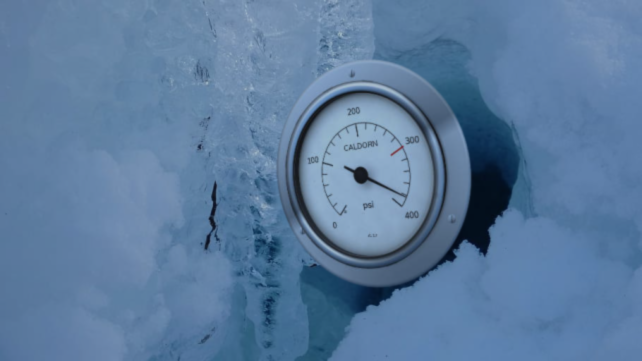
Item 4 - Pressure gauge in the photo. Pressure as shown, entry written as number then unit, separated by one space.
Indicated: 380 psi
